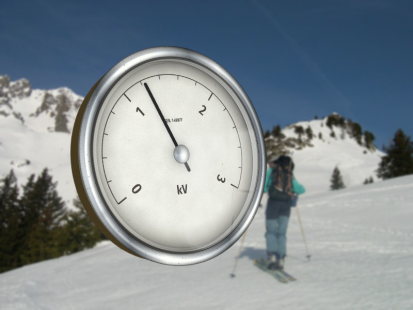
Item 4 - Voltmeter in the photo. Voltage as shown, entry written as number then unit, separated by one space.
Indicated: 1.2 kV
